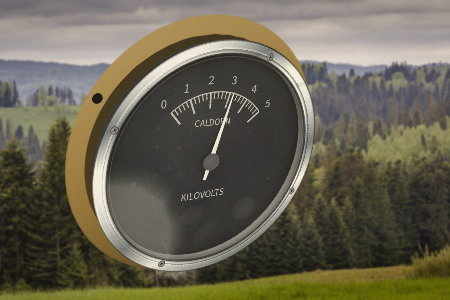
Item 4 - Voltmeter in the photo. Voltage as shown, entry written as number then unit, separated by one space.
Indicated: 3 kV
